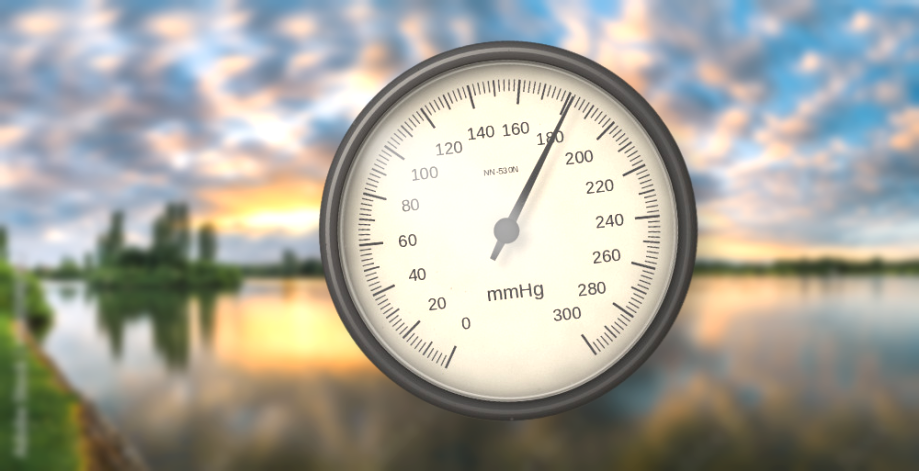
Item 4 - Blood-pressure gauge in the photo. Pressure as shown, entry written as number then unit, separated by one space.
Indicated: 182 mmHg
